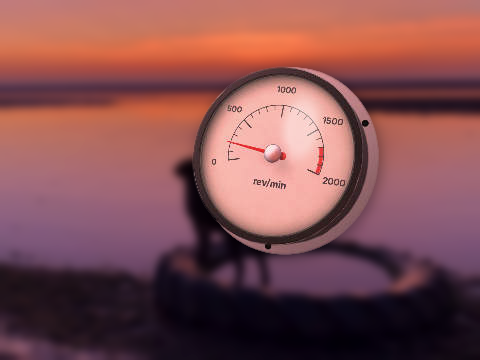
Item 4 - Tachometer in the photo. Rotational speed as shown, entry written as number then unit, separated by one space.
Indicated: 200 rpm
